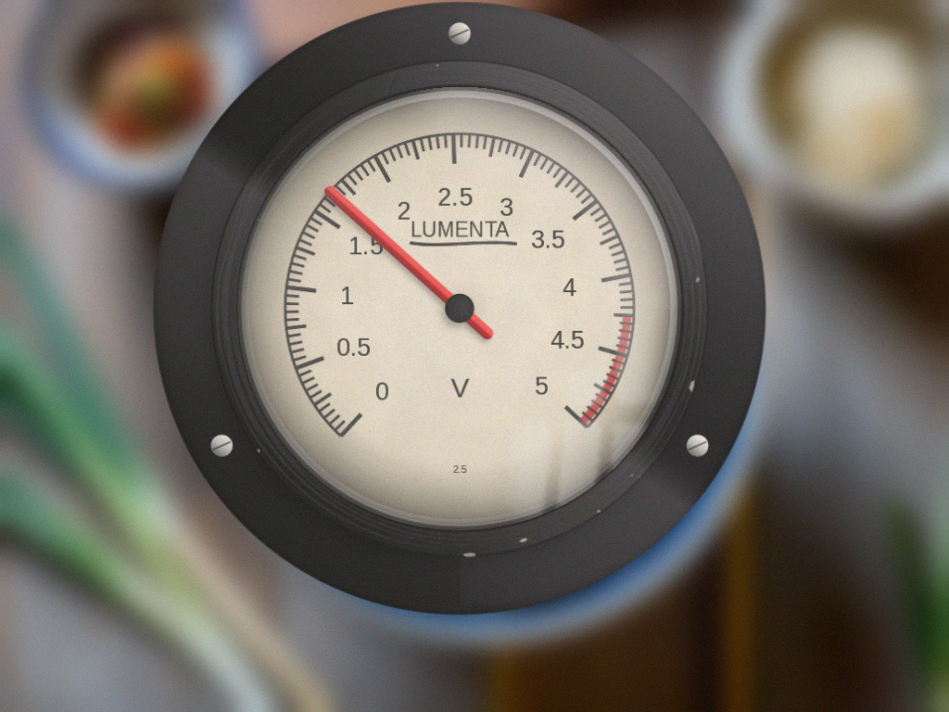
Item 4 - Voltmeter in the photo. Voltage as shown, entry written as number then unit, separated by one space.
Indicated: 1.65 V
